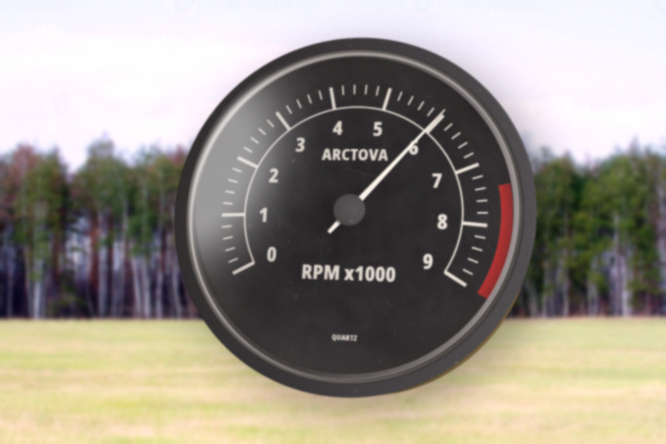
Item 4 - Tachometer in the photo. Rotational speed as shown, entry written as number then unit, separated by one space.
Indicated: 6000 rpm
